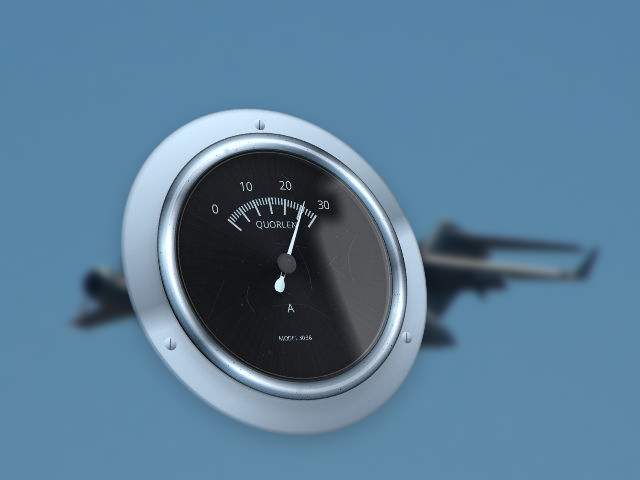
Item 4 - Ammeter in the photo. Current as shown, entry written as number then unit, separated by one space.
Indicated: 25 A
